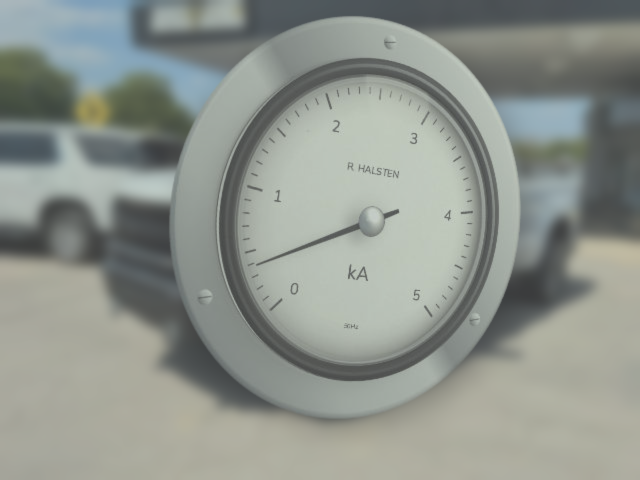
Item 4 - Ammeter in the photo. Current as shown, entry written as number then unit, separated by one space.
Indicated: 0.4 kA
